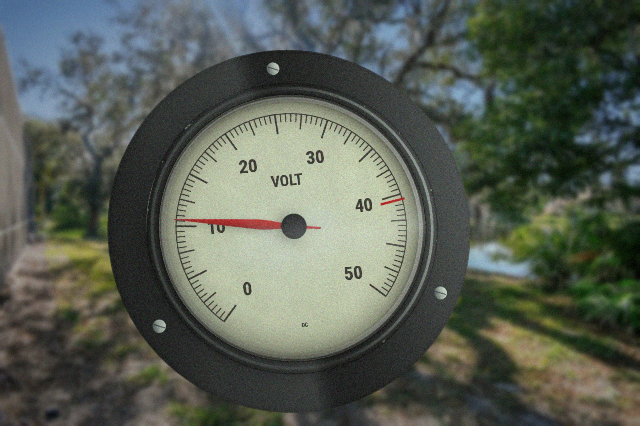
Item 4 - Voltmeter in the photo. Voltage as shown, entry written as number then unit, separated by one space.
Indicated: 10.5 V
